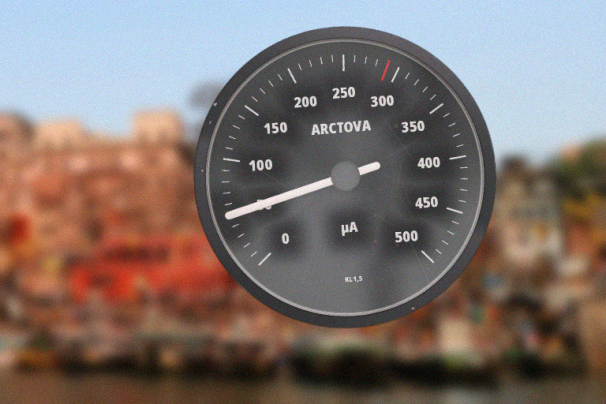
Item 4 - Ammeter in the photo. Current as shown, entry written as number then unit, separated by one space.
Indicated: 50 µA
